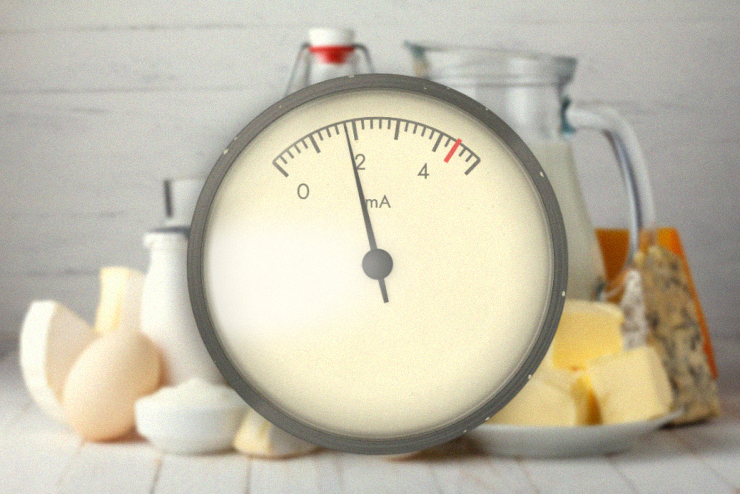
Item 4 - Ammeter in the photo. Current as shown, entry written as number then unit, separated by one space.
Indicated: 1.8 mA
